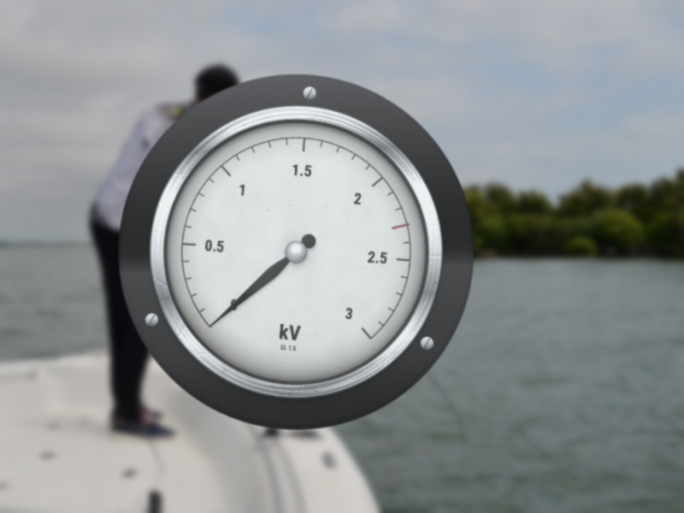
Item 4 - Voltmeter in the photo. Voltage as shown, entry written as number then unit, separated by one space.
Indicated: 0 kV
